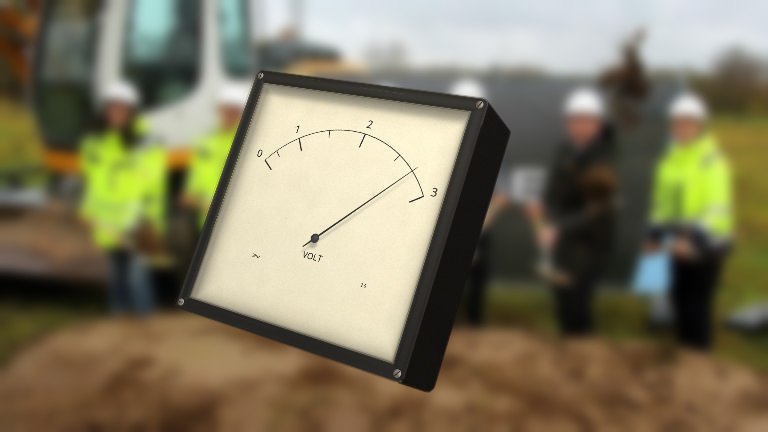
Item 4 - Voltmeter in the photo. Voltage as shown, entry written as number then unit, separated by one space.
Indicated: 2.75 V
